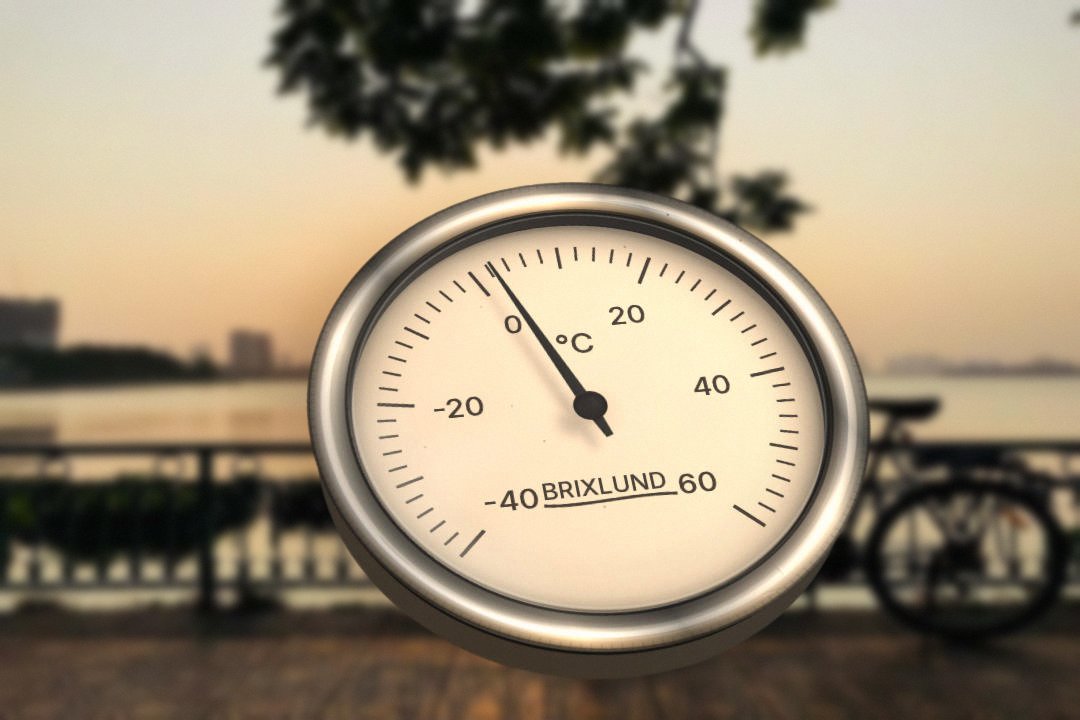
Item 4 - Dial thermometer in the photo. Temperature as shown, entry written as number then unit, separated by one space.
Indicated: 2 °C
